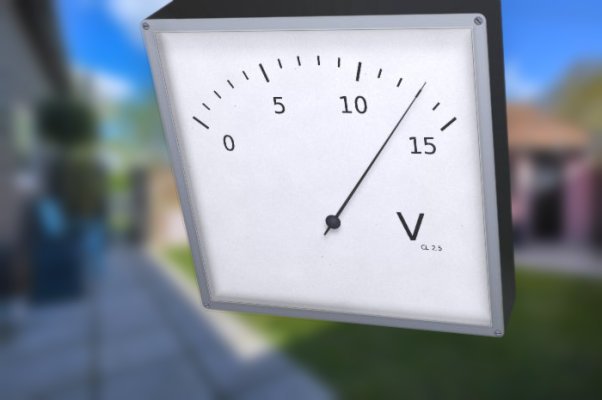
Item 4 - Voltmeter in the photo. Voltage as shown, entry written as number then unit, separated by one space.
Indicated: 13 V
